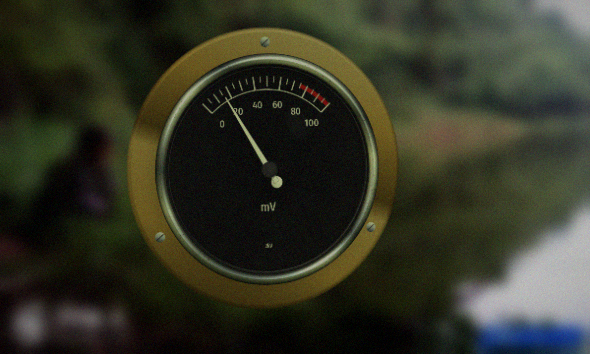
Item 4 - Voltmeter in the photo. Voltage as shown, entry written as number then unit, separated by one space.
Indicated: 15 mV
